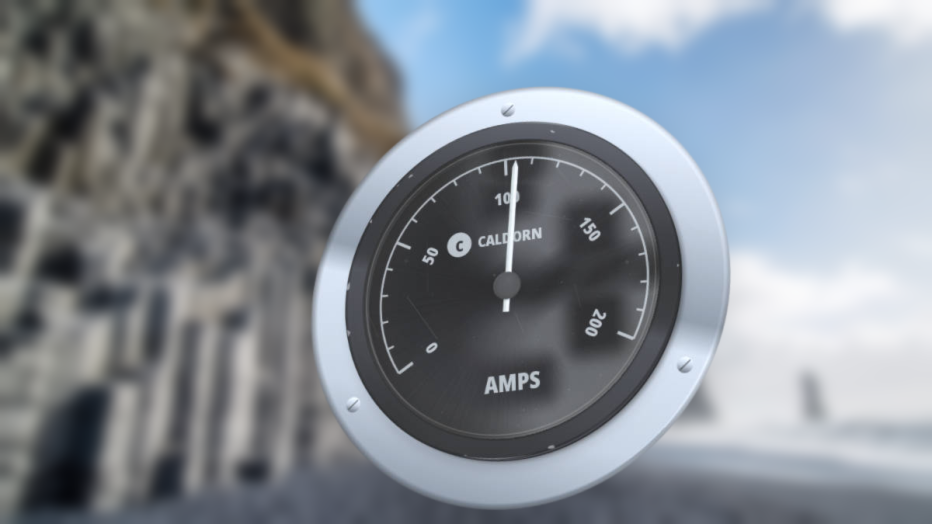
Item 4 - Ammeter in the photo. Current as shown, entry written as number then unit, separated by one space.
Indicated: 105 A
